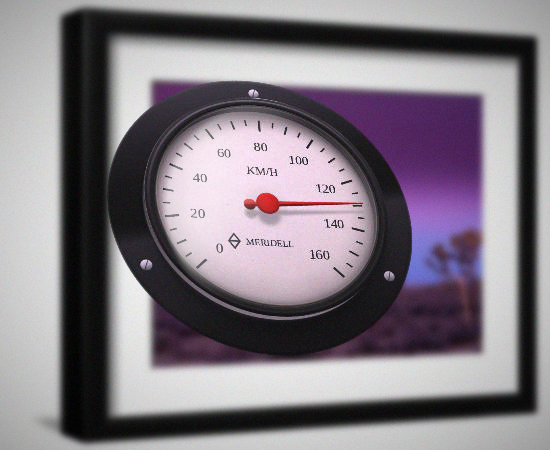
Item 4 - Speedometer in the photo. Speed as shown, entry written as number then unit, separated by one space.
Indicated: 130 km/h
